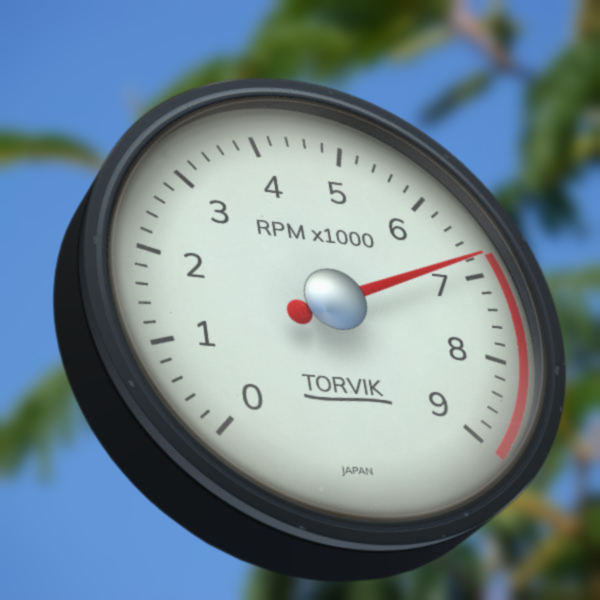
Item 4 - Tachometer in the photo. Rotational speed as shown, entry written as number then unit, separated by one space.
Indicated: 6800 rpm
